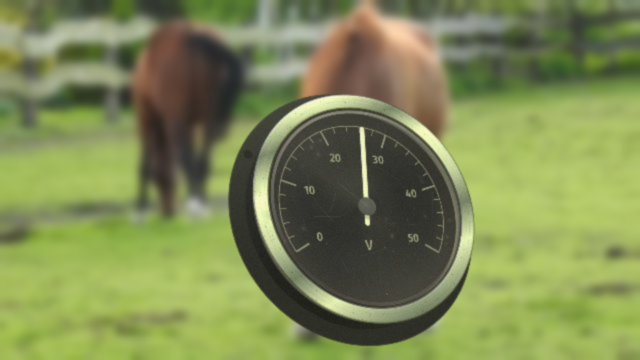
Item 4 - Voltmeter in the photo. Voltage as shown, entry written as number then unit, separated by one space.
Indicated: 26 V
